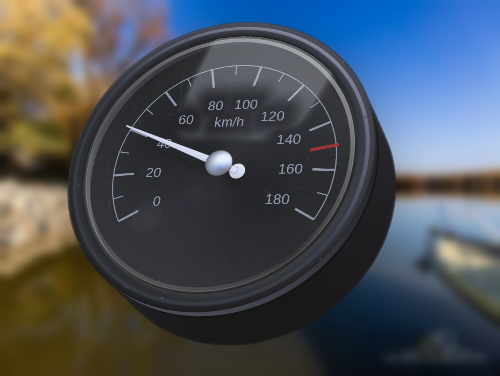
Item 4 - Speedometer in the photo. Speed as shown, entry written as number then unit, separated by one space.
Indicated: 40 km/h
